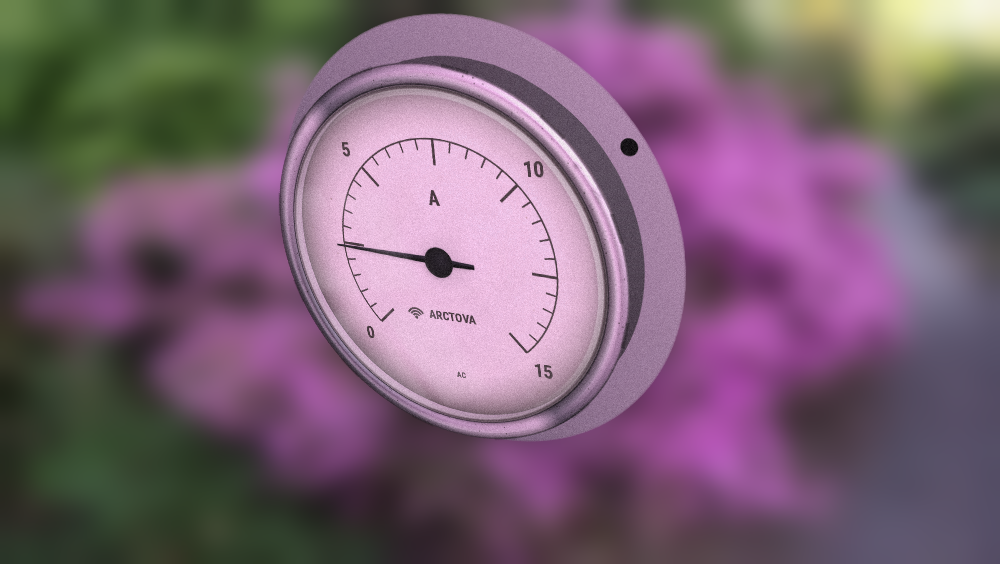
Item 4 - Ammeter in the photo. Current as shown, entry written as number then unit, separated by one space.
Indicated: 2.5 A
